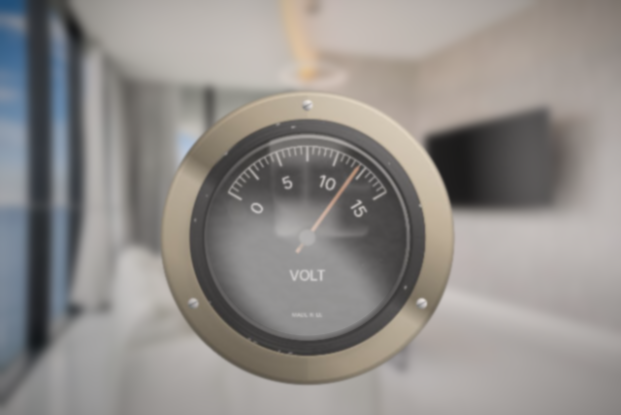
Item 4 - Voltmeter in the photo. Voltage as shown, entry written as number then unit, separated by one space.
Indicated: 12 V
